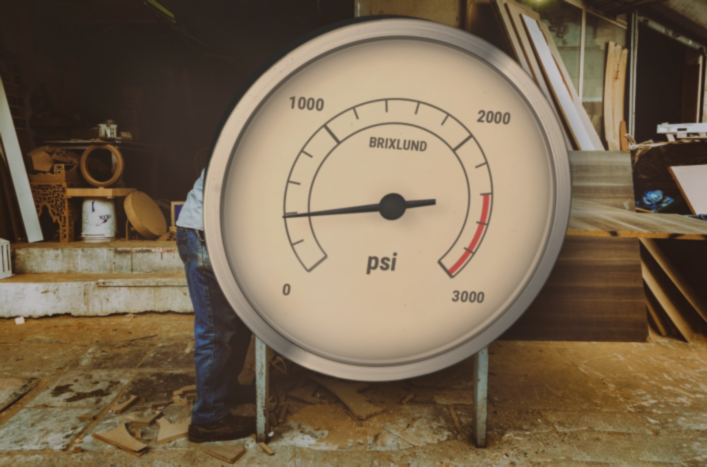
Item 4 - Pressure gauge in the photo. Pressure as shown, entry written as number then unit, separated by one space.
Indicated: 400 psi
